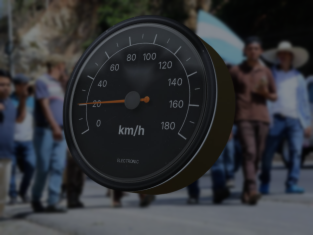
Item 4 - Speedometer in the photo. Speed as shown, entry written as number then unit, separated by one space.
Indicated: 20 km/h
